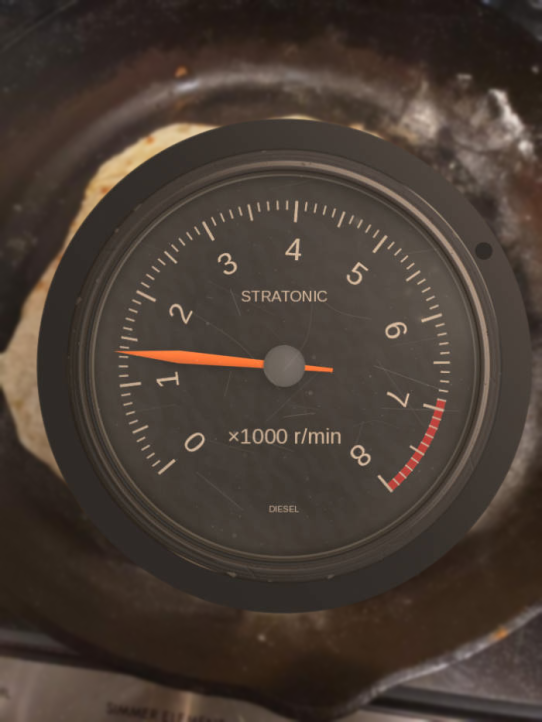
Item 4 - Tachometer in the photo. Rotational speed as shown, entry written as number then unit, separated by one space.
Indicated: 1350 rpm
